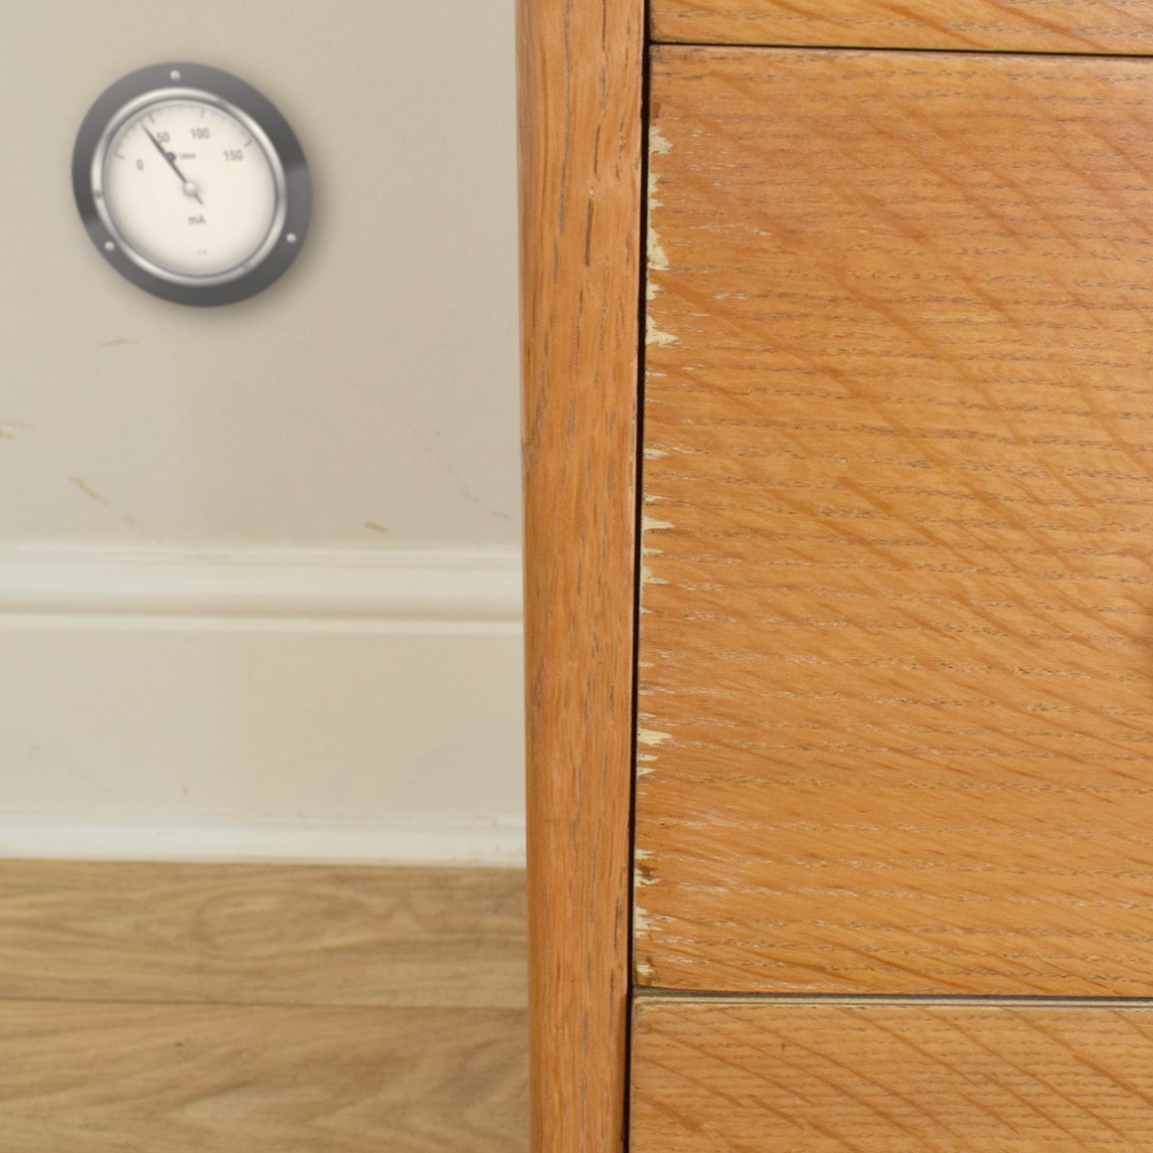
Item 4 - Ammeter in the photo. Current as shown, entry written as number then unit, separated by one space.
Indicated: 40 mA
